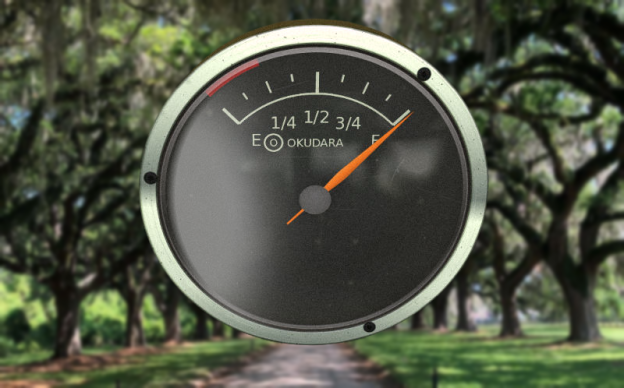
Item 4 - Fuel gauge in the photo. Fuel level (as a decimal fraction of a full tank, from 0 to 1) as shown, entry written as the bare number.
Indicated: 1
